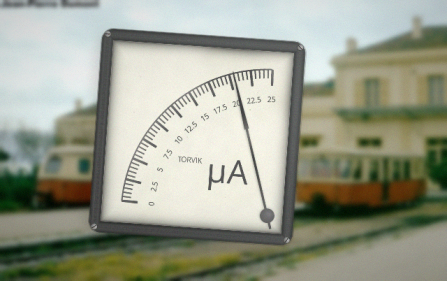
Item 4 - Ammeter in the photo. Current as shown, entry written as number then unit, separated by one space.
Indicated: 20.5 µA
